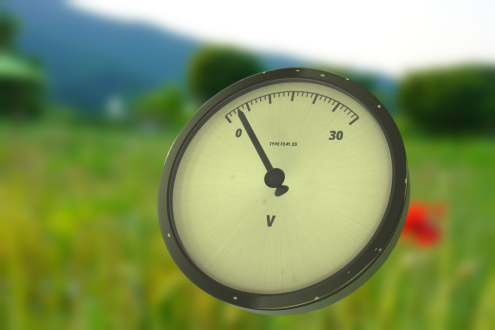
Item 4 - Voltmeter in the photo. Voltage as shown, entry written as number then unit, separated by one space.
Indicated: 3 V
